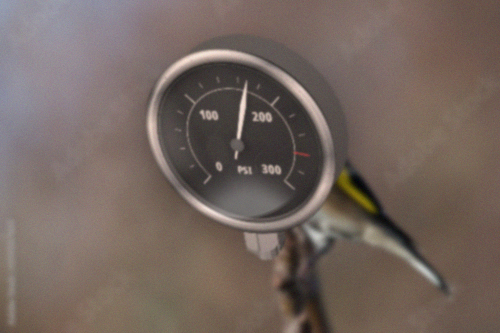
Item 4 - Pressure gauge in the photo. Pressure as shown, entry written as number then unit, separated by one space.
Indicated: 170 psi
